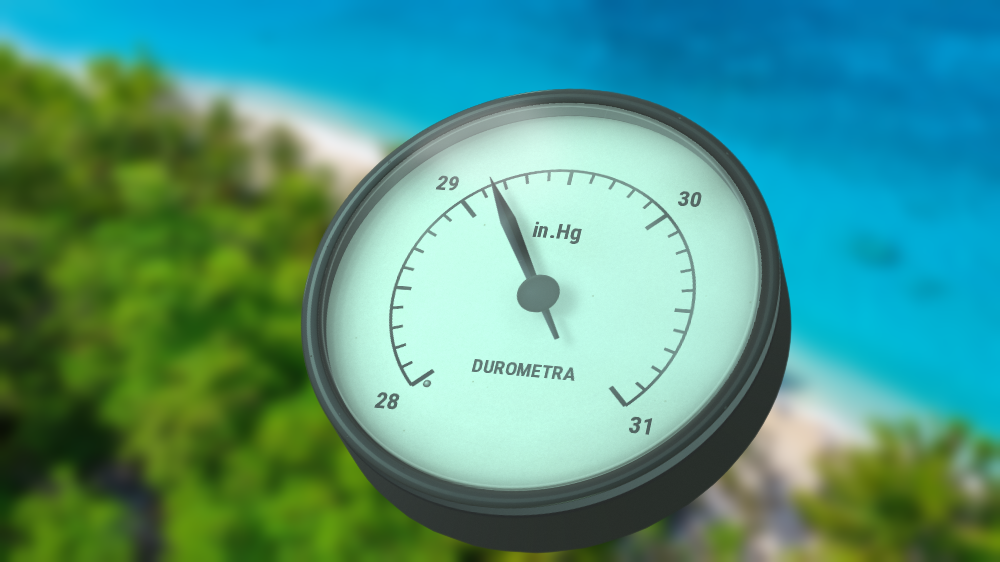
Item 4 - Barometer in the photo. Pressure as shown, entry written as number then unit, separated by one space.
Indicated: 29.15 inHg
